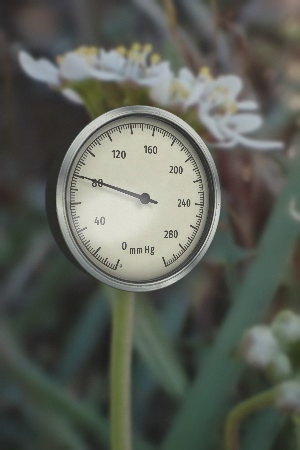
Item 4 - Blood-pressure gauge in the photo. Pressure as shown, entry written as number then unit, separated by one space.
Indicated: 80 mmHg
